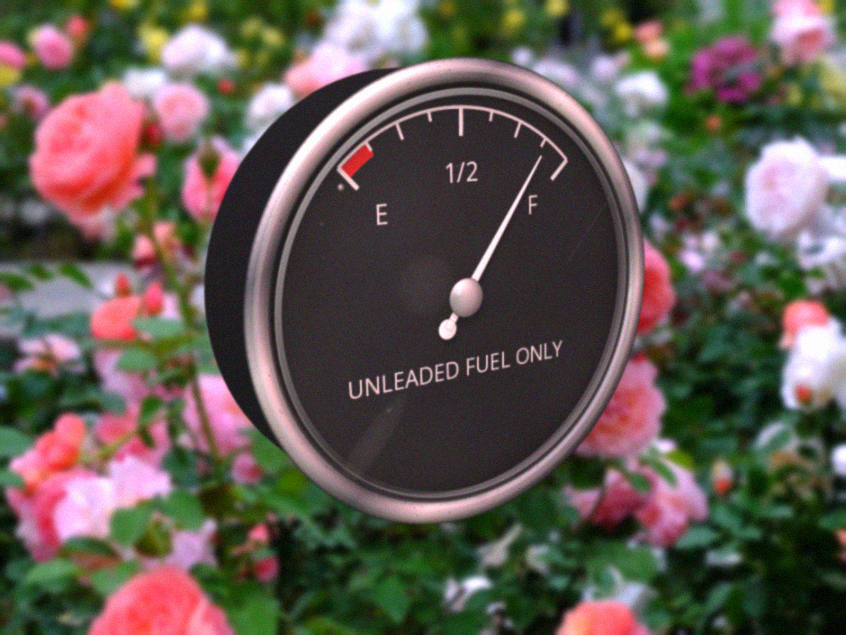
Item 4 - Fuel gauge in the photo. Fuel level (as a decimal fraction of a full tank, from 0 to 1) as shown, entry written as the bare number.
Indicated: 0.875
